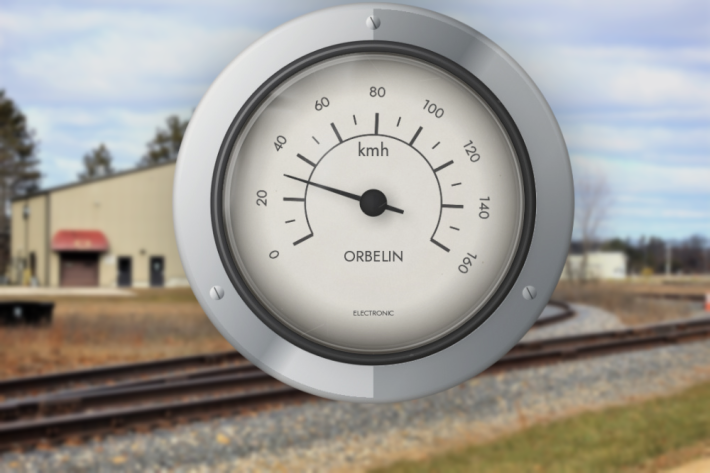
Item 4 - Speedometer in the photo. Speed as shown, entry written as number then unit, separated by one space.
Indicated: 30 km/h
